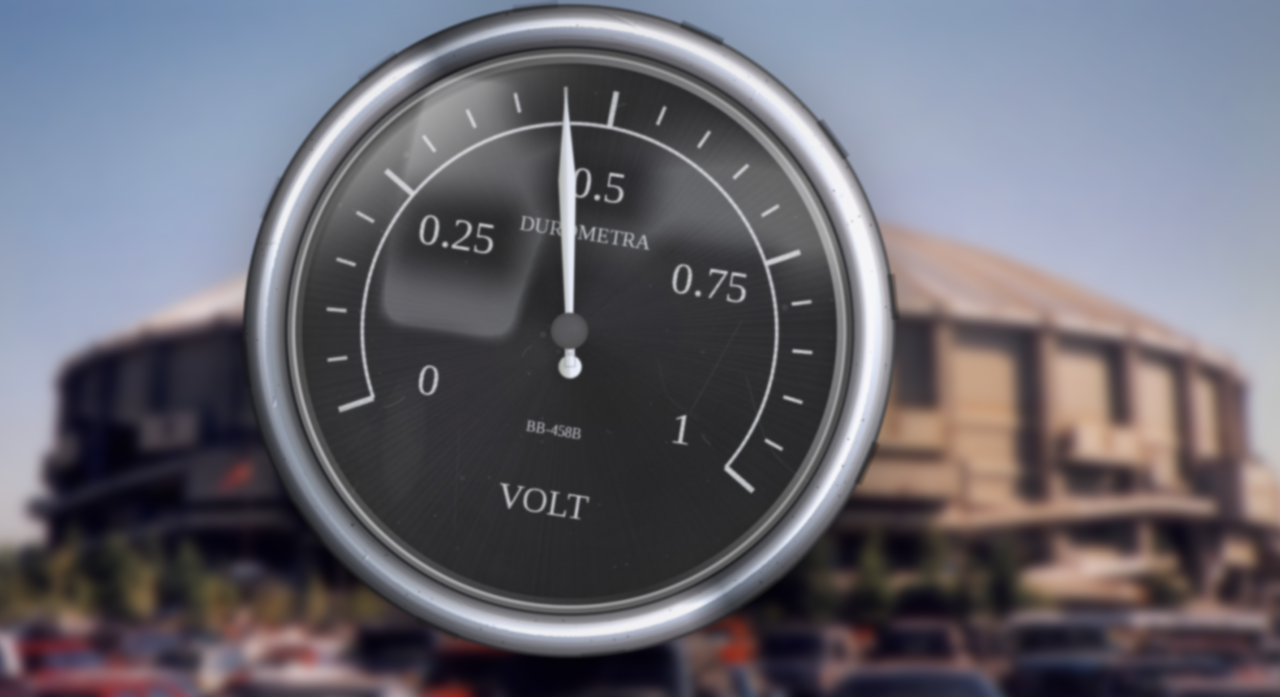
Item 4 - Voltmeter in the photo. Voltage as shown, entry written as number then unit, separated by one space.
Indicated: 0.45 V
